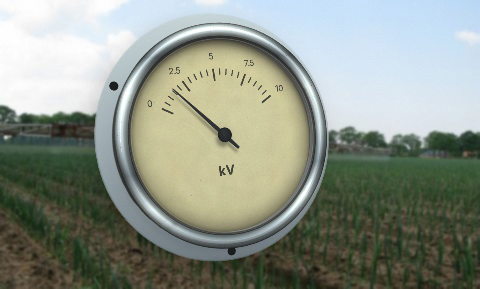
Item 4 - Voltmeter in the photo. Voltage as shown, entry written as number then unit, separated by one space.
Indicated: 1.5 kV
